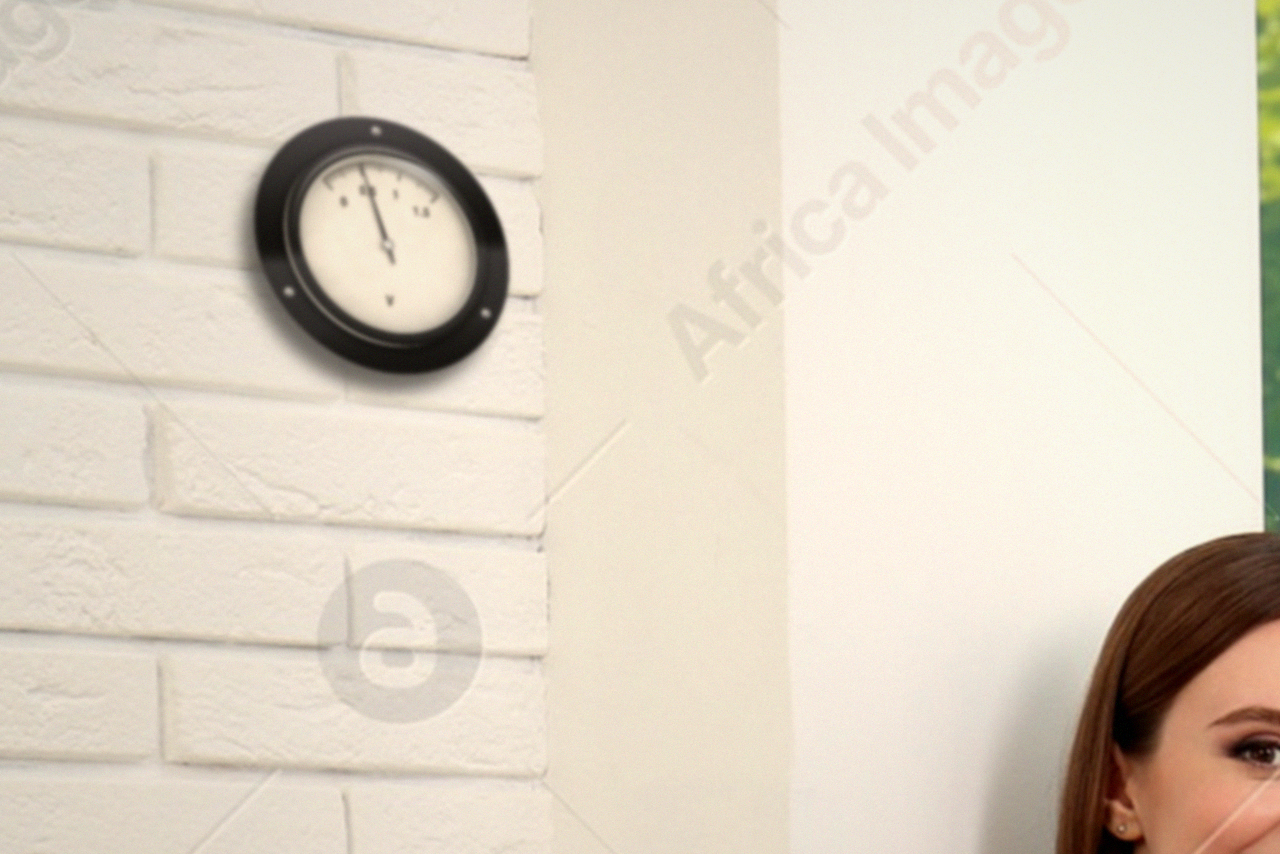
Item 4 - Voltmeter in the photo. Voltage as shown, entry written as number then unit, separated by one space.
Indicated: 0.5 V
